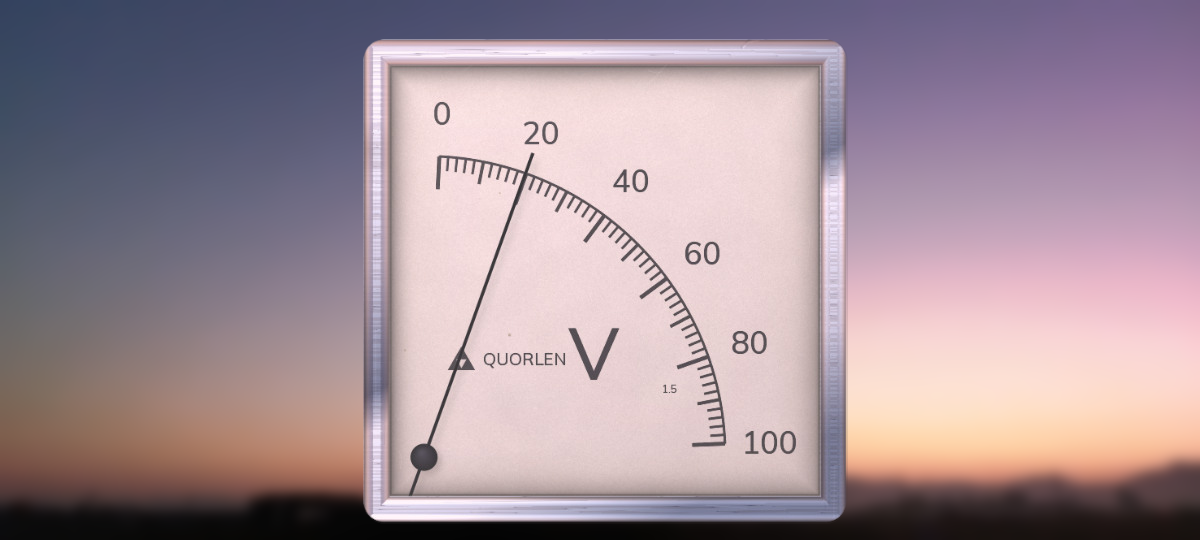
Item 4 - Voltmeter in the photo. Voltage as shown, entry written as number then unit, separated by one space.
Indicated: 20 V
